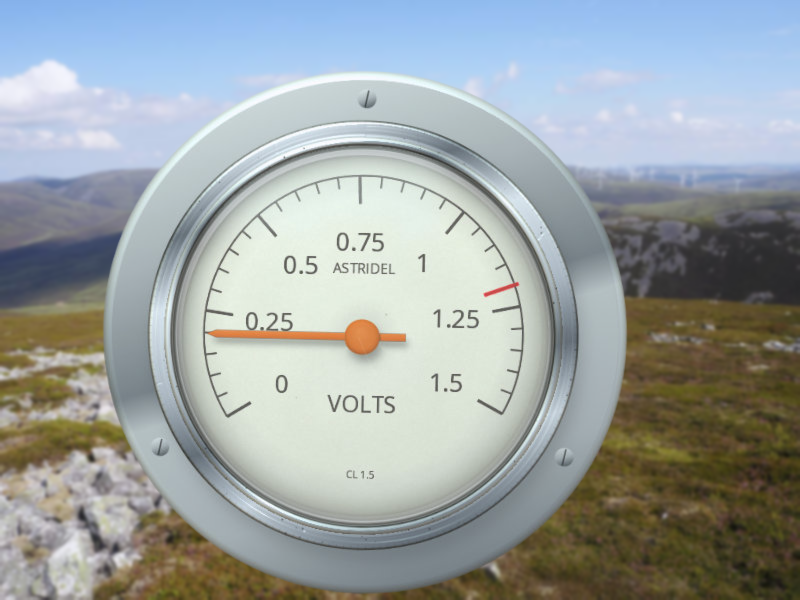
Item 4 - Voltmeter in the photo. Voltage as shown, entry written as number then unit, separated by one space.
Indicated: 0.2 V
